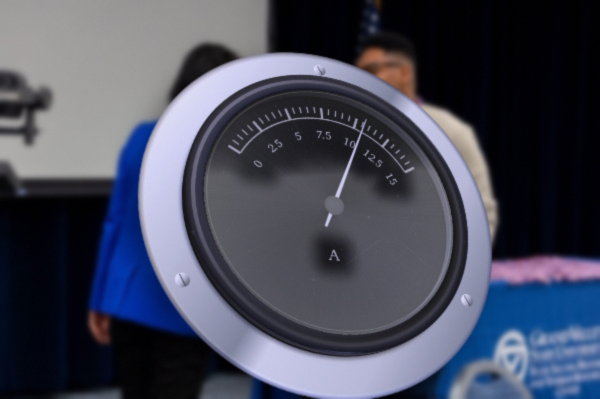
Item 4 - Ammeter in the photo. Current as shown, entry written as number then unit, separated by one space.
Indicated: 10.5 A
